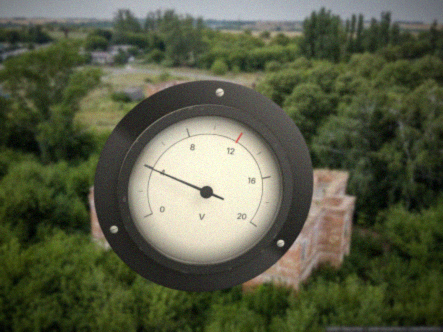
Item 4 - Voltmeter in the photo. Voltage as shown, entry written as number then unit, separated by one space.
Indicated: 4 V
